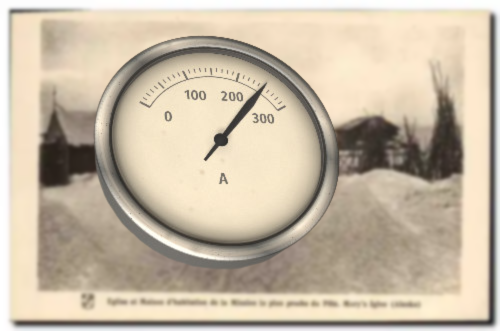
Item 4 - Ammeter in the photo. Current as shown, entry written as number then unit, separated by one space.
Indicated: 250 A
